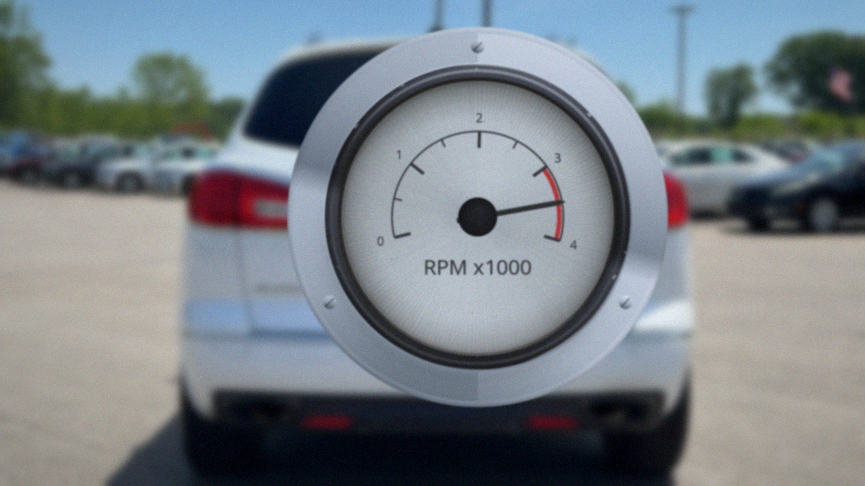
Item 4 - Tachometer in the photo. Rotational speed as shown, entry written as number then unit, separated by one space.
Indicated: 3500 rpm
